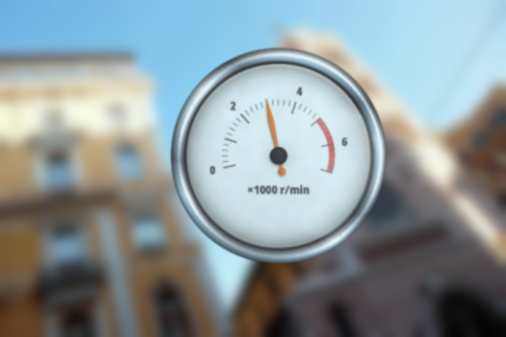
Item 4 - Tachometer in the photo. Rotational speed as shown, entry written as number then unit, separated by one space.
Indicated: 3000 rpm
